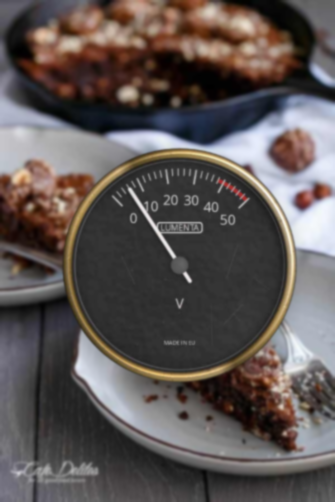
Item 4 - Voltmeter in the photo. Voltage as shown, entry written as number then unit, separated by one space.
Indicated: 6 V
